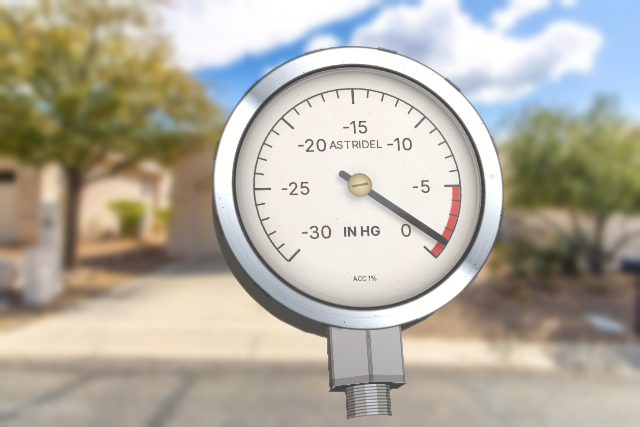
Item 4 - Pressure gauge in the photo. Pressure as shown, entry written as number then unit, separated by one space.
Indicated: -1 inHg
